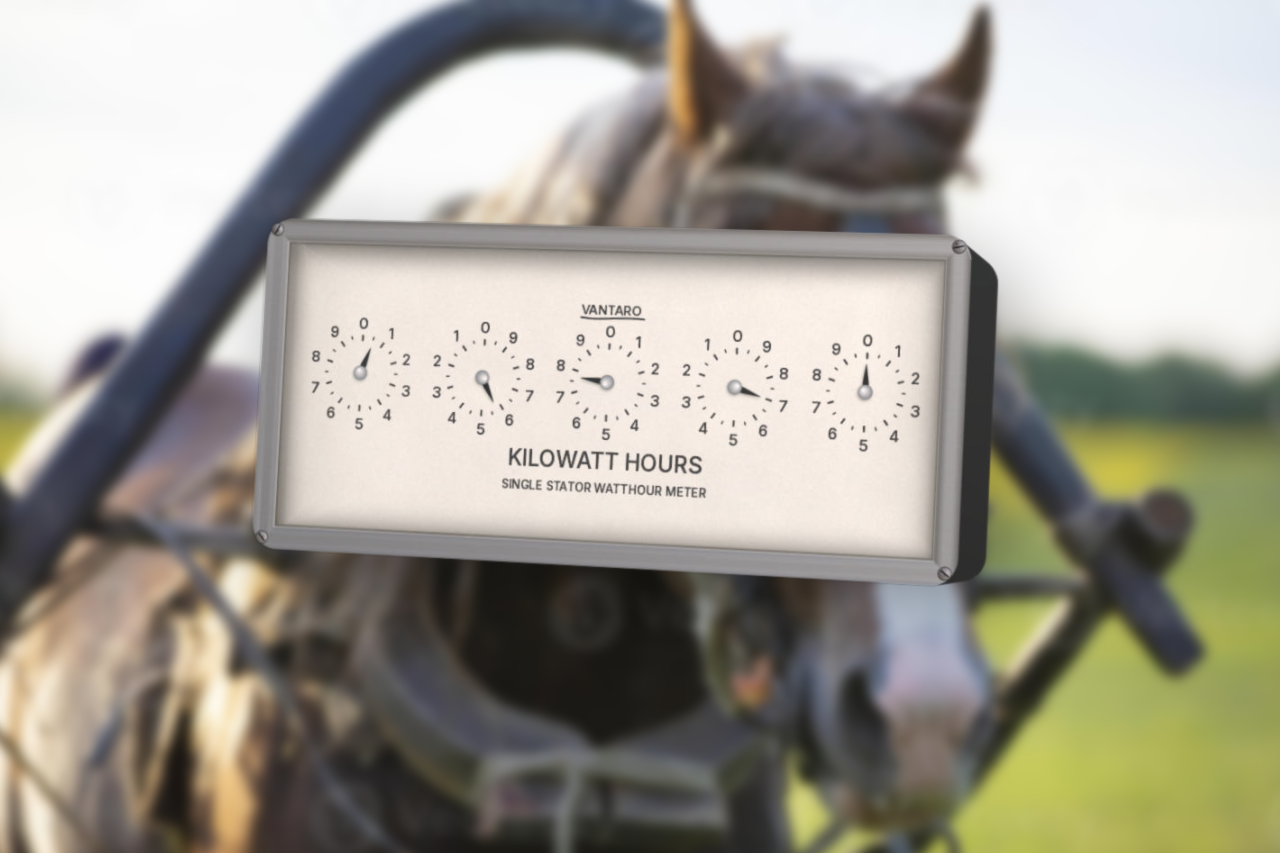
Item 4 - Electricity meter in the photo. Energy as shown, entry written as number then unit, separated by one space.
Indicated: 5770 kWh
